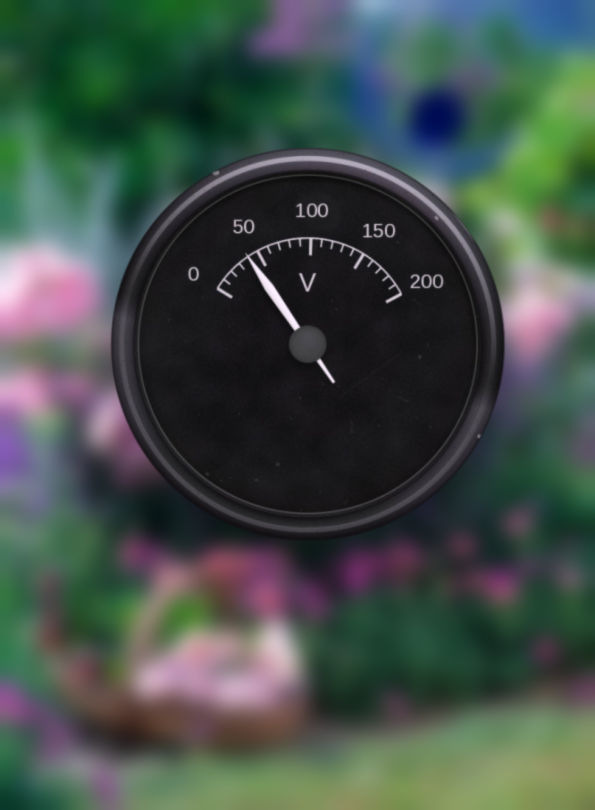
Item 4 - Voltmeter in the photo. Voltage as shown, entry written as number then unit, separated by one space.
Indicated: 40 V
